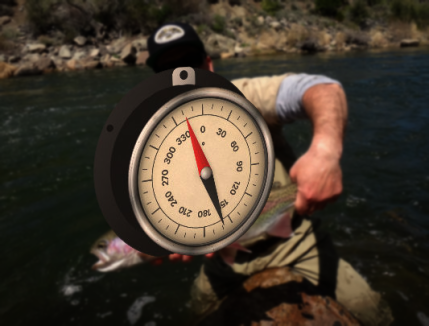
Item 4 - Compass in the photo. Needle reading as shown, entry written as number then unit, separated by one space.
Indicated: 340 °
